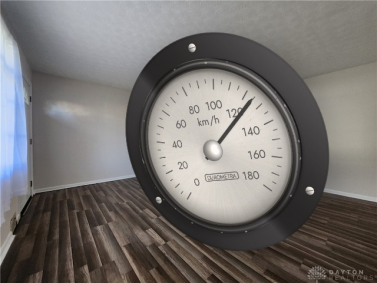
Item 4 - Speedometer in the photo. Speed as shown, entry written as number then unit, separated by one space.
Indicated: 125 km/h
